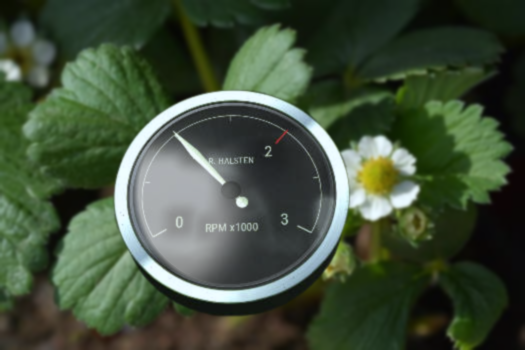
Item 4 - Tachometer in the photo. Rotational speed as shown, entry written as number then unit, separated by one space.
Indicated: 1000 rpm
